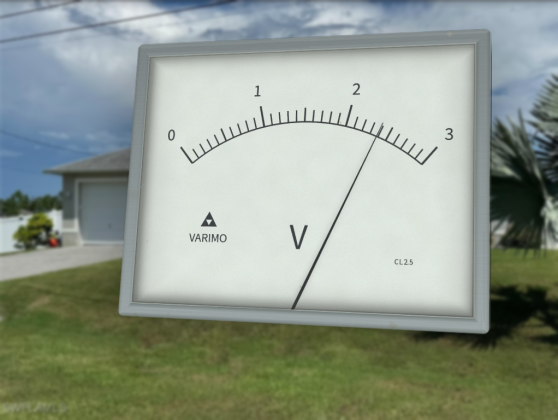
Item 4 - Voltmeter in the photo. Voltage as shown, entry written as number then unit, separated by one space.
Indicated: 2.4 V
